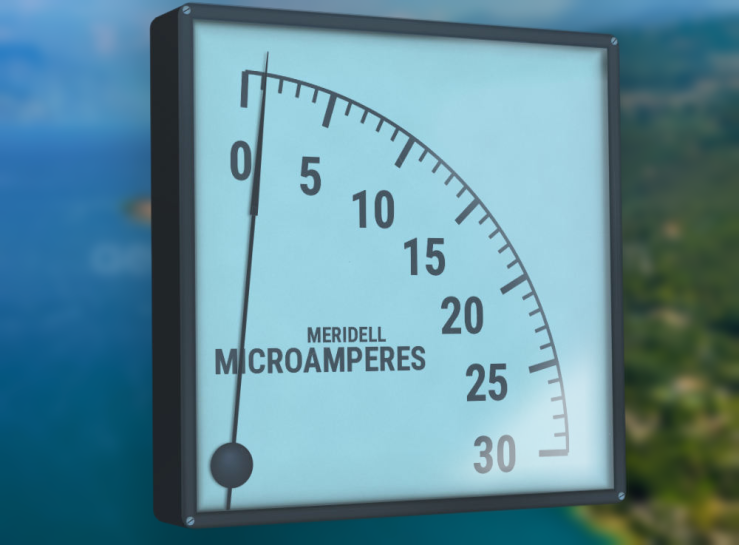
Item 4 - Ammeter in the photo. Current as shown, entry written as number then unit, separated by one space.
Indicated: 1 µA
